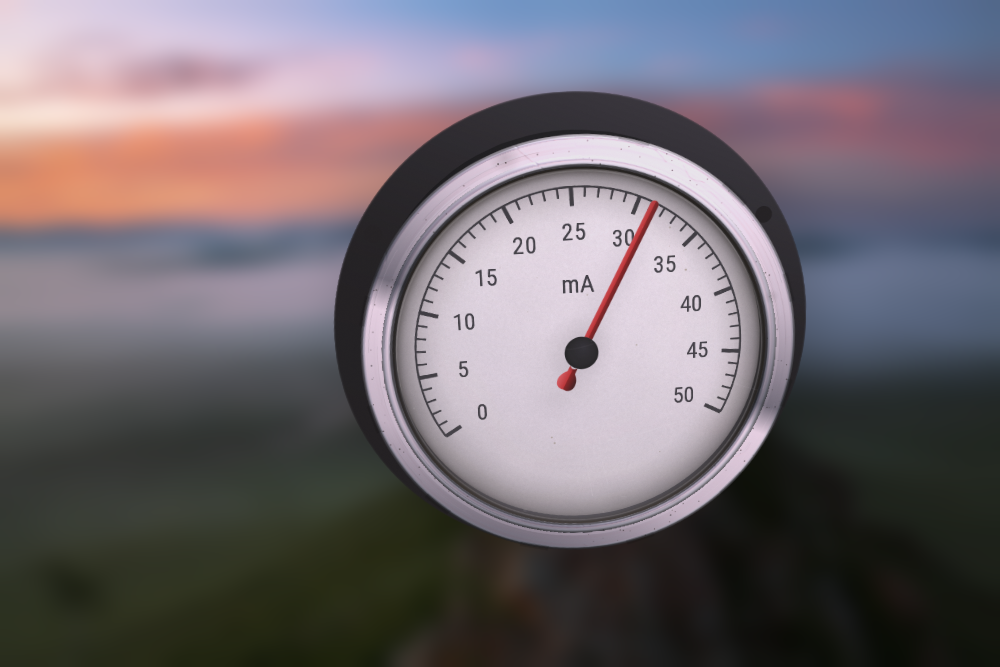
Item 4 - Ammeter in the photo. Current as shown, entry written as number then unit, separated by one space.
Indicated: 31 mA
